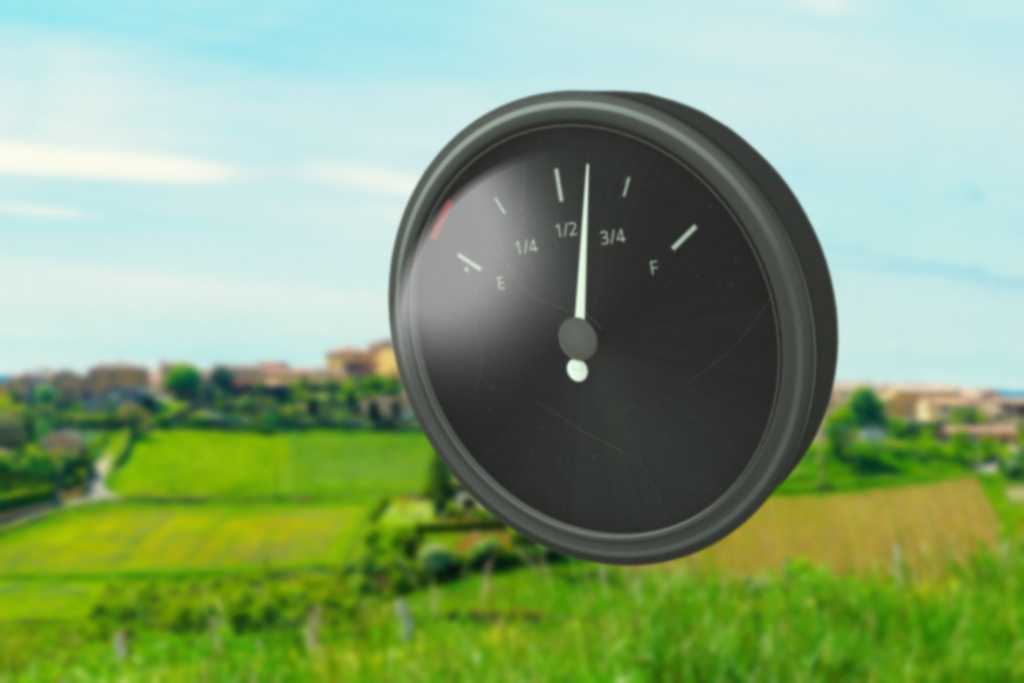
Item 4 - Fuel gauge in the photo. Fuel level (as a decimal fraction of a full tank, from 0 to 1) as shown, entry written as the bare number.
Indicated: 0.625
